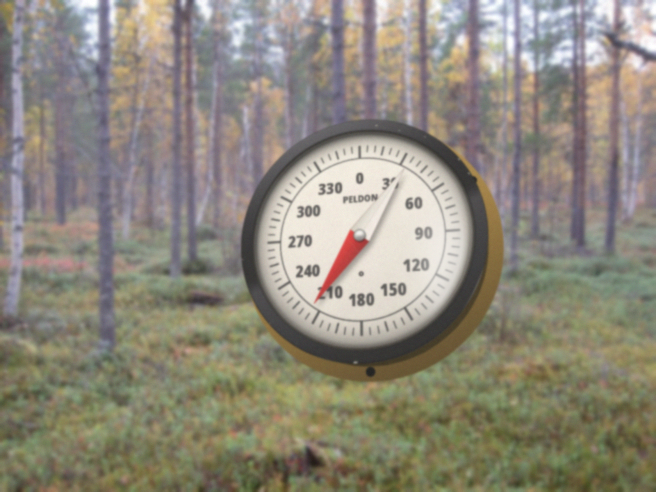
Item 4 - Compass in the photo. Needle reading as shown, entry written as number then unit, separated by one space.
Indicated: 215 °
